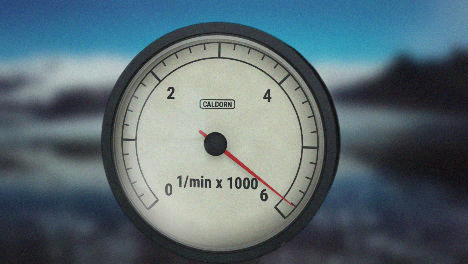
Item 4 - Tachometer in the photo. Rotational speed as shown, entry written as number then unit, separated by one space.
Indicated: 5800 rpm
